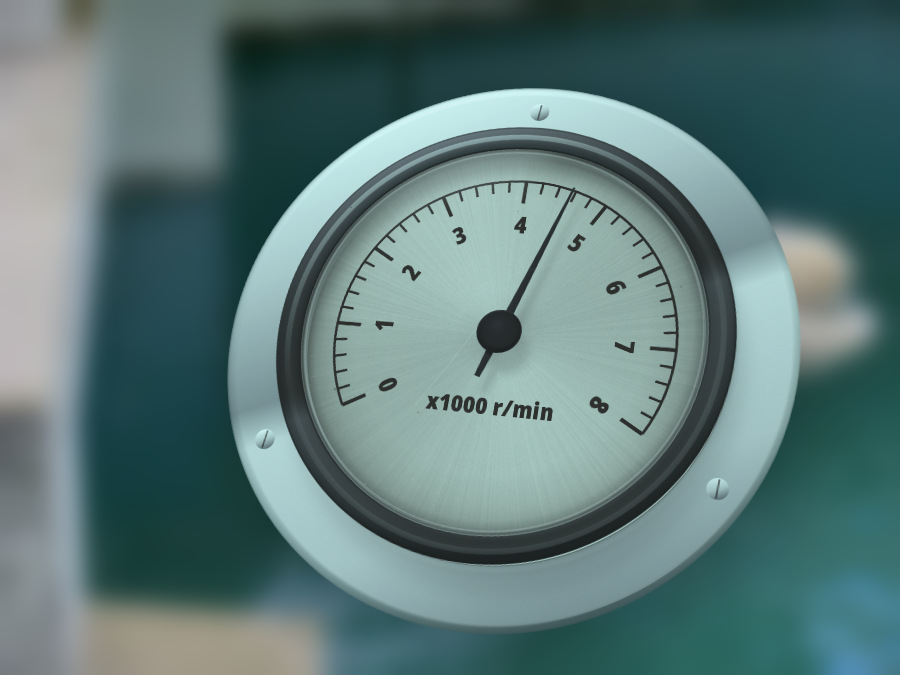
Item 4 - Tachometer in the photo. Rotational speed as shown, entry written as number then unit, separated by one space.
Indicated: 4600 rpm
